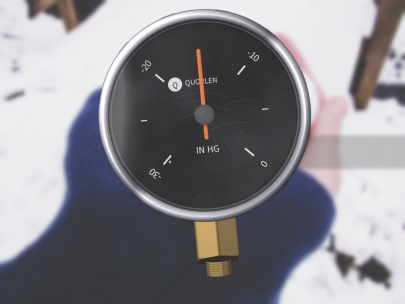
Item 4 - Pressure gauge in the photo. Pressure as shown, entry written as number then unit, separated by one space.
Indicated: -15 inHg
